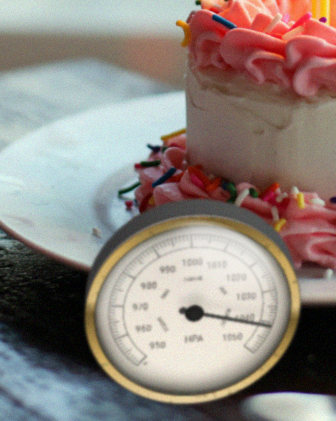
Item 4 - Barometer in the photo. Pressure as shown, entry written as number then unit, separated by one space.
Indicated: 1040 hPa
